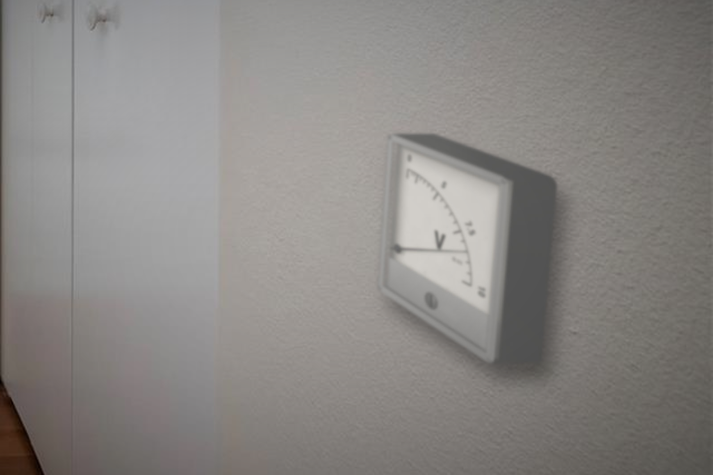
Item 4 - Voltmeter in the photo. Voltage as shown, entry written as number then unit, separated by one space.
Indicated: 8.5 V
